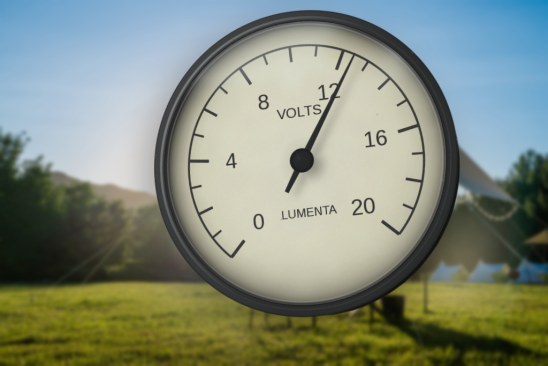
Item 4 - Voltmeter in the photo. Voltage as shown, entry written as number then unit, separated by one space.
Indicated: 12.5 V
